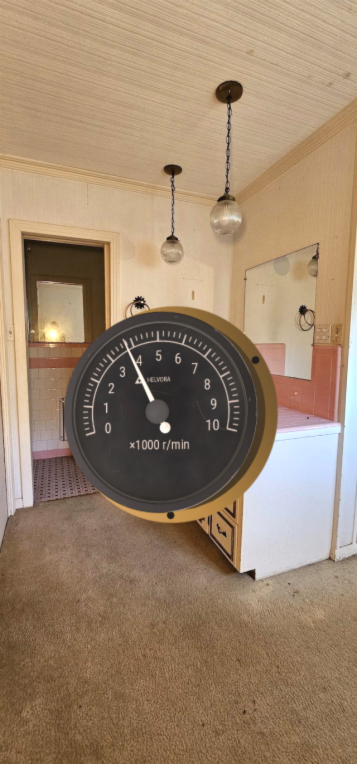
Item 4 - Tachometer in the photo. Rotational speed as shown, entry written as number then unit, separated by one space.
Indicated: 3800 rpm
